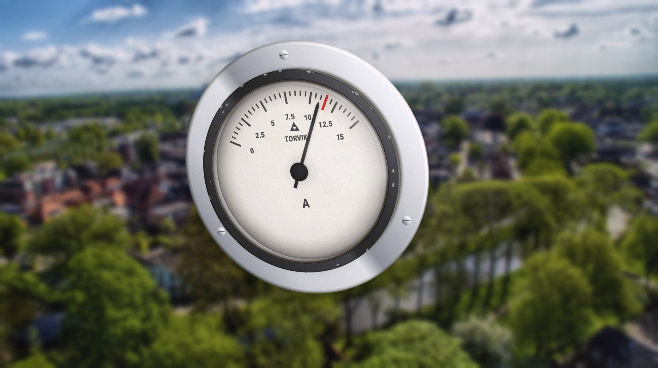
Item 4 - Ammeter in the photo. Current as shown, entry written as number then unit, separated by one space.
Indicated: 11 A
